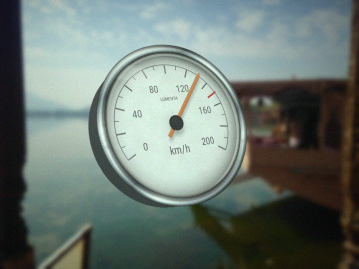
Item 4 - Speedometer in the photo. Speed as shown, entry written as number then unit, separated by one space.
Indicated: 130 km/h
